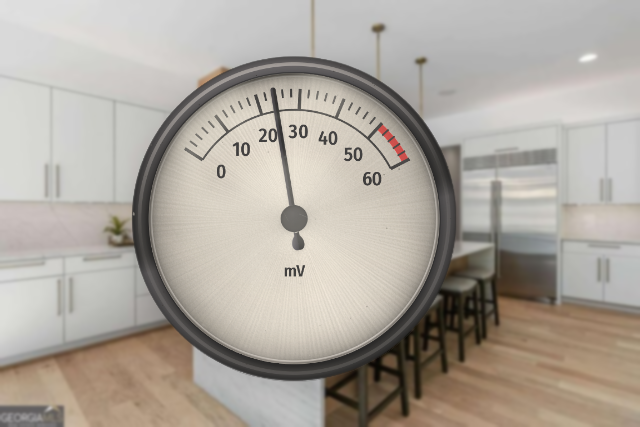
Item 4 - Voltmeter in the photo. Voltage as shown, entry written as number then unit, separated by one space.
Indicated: 24 mV
